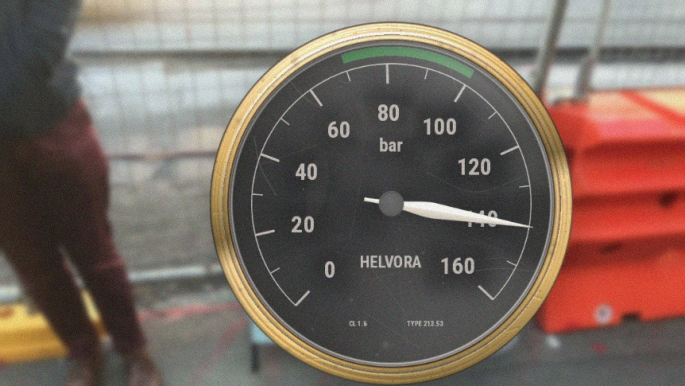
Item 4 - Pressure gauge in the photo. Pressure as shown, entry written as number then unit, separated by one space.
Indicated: 140 bar
